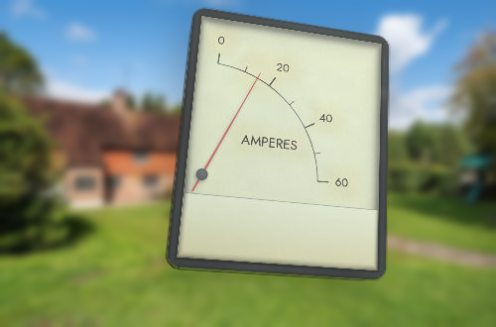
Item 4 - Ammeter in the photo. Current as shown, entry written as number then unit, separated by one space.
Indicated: 15 A
